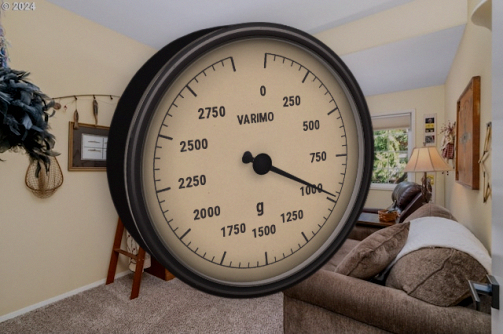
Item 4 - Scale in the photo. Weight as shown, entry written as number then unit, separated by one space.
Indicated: 975 g
